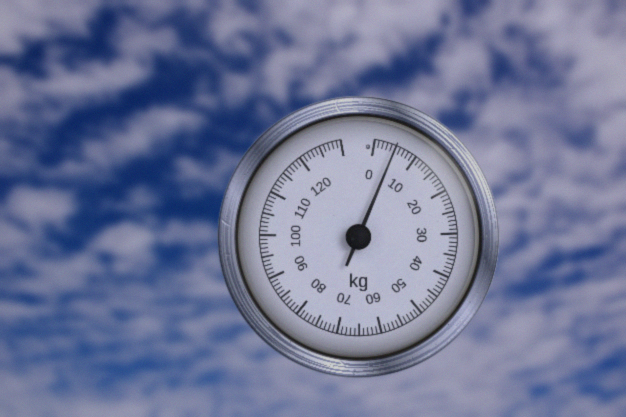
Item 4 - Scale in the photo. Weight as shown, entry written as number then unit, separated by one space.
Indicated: 5 kg
